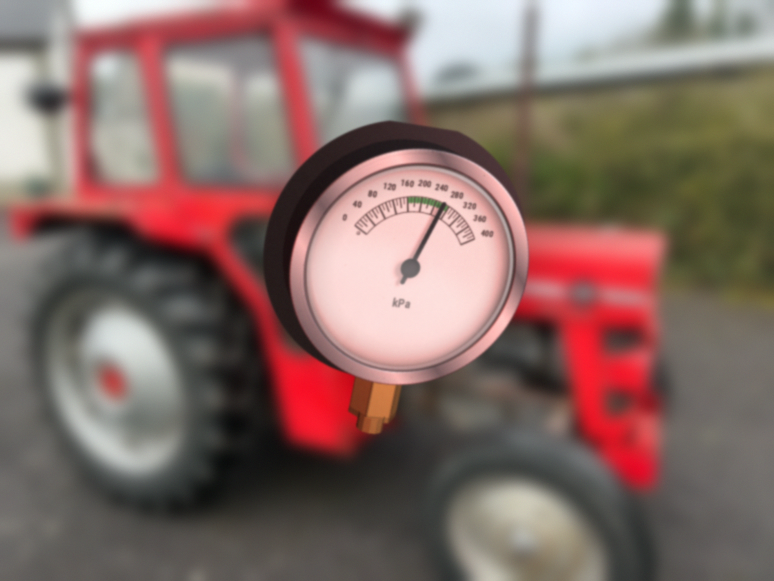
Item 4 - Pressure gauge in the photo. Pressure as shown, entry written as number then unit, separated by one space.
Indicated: 260 kPa
